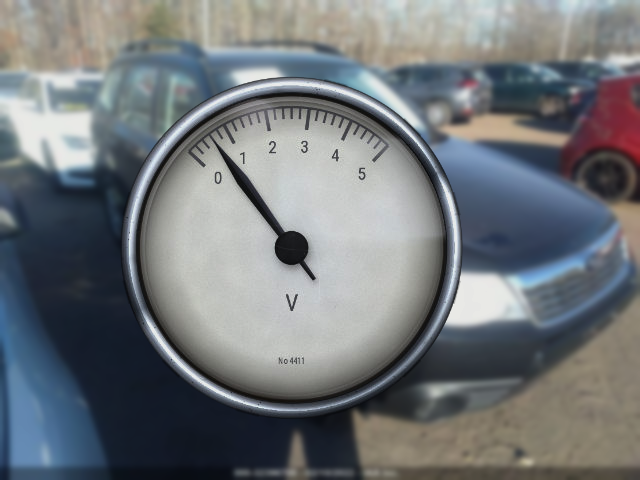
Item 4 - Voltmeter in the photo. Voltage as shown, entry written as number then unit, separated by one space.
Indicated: 0.6 V
